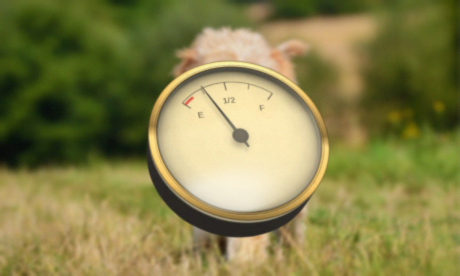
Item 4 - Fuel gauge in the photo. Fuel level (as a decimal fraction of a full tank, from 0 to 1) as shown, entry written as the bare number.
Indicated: 0.25
